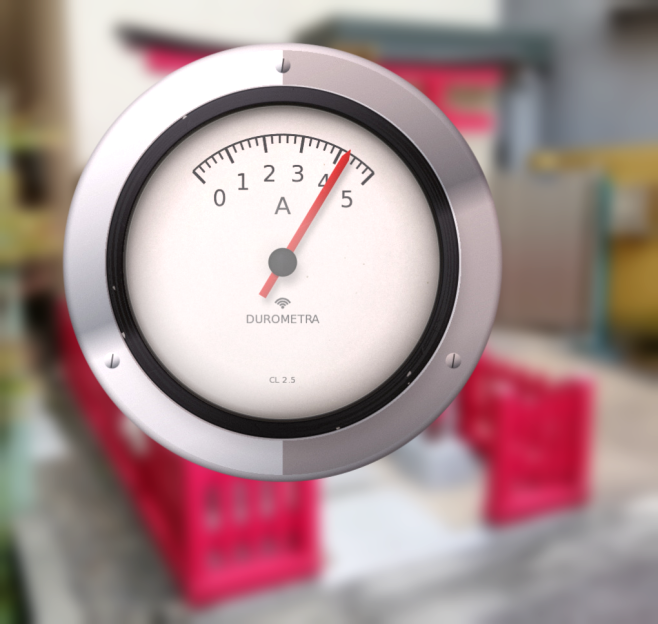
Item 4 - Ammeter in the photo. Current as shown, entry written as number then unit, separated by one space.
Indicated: 4.2 A
